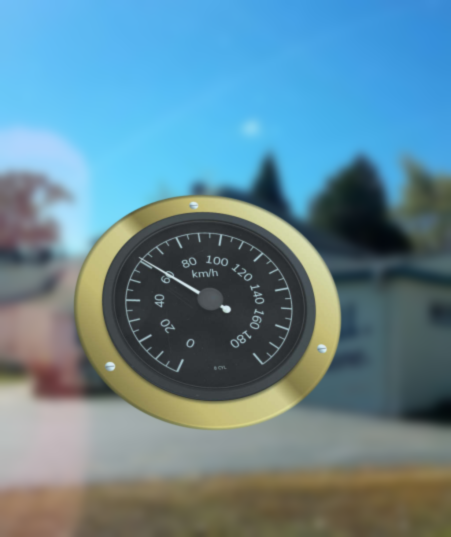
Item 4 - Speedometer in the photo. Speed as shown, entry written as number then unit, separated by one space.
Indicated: 60 km/h
